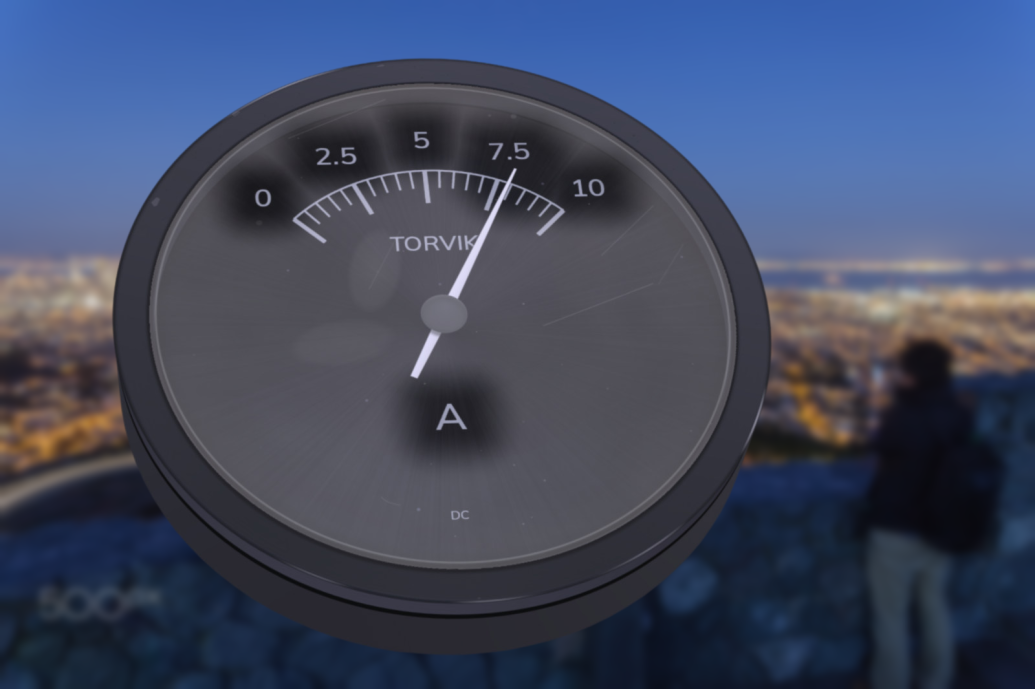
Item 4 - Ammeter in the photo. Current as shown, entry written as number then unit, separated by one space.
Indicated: 8 A
